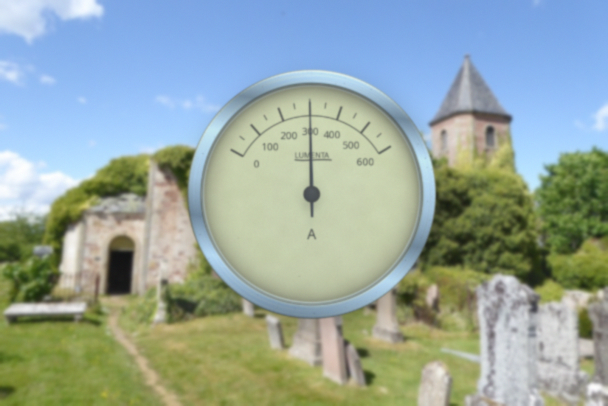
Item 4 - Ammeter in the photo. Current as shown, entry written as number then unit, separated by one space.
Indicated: 300 A
